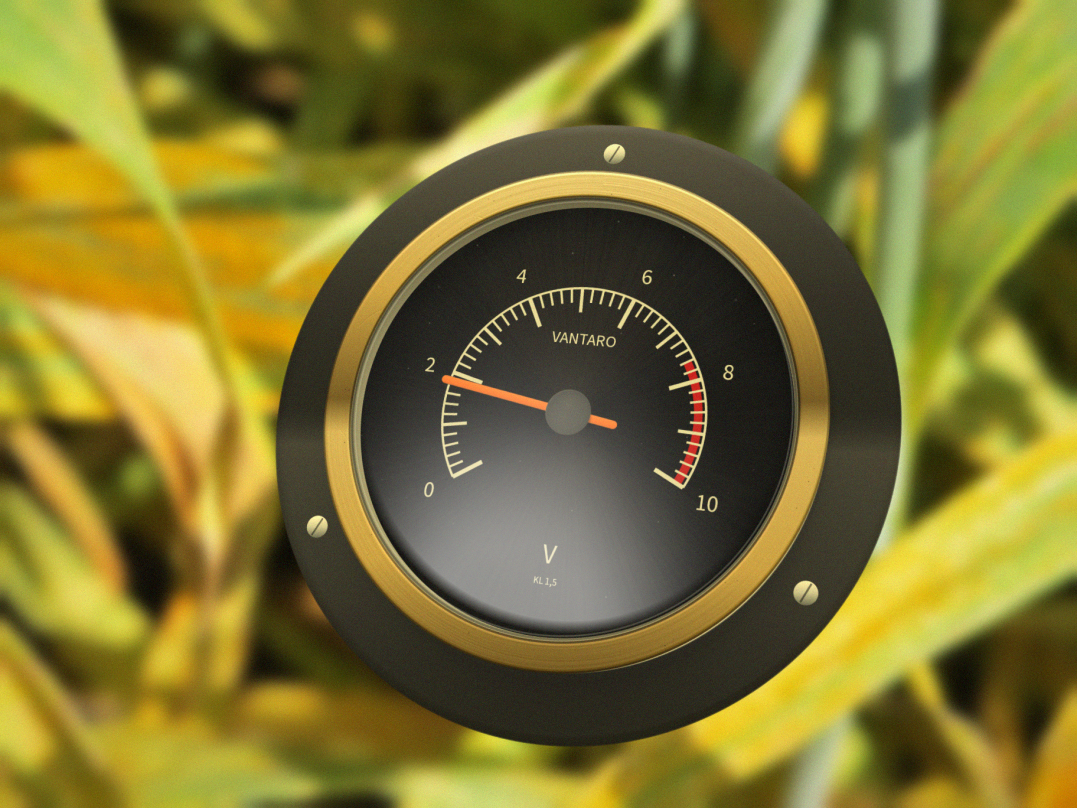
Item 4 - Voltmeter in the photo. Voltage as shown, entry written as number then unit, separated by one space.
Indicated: 1.8 V
